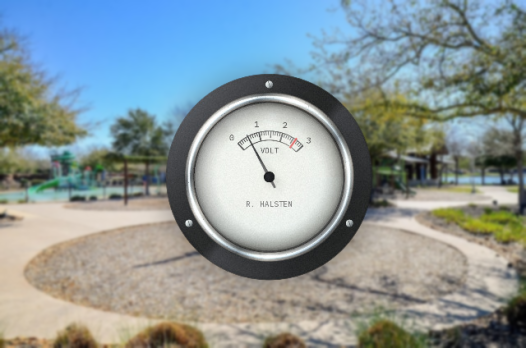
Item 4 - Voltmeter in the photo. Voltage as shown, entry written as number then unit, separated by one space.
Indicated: 0.5 V
